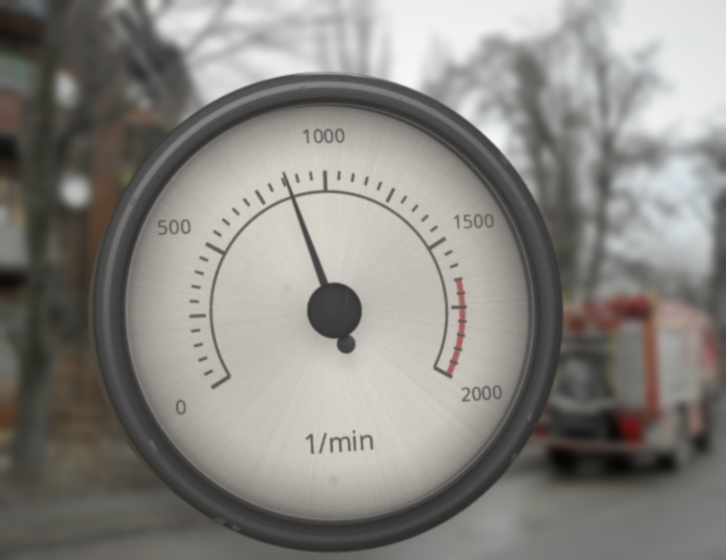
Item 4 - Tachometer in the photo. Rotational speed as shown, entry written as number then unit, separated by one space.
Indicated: 850 rpm
